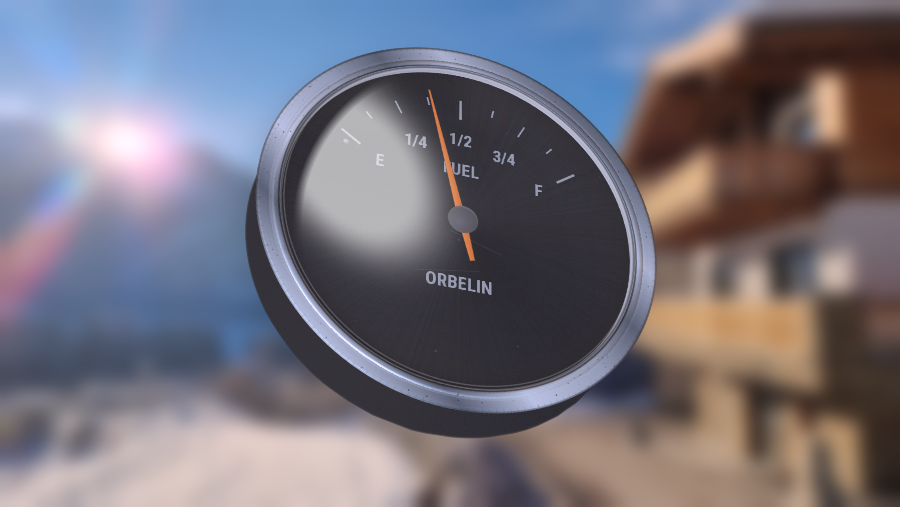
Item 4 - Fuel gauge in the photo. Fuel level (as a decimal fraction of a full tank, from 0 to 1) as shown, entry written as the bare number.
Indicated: 0.375
